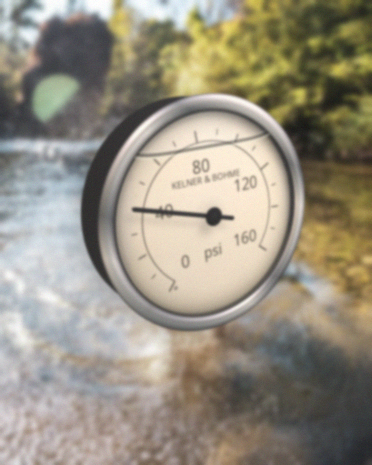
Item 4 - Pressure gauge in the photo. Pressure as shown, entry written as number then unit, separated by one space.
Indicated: 40 psi
